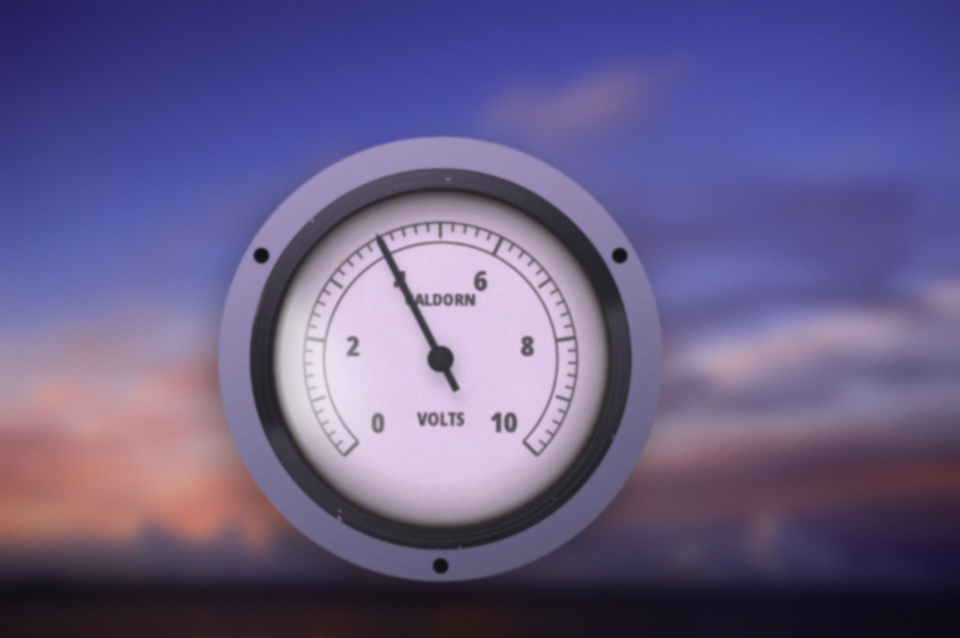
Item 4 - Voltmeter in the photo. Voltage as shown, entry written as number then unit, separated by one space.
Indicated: 4 V
